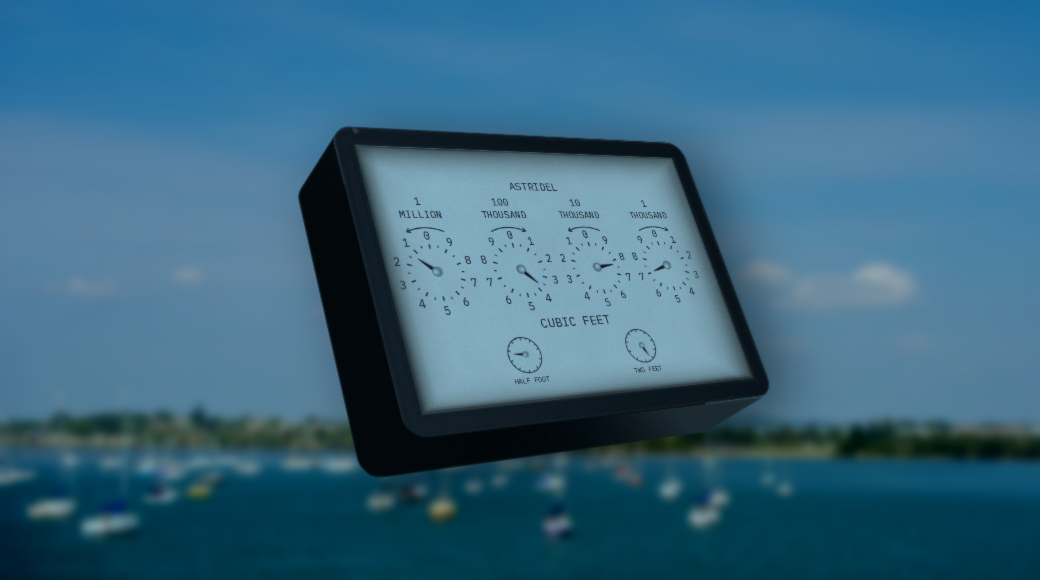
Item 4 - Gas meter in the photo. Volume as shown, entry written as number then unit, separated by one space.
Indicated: 137700 ft³
